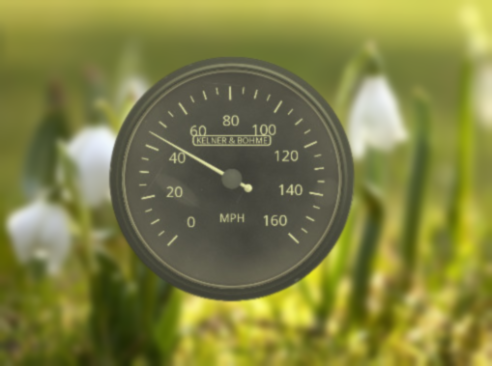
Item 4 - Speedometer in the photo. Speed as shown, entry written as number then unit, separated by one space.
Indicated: 45 mph
